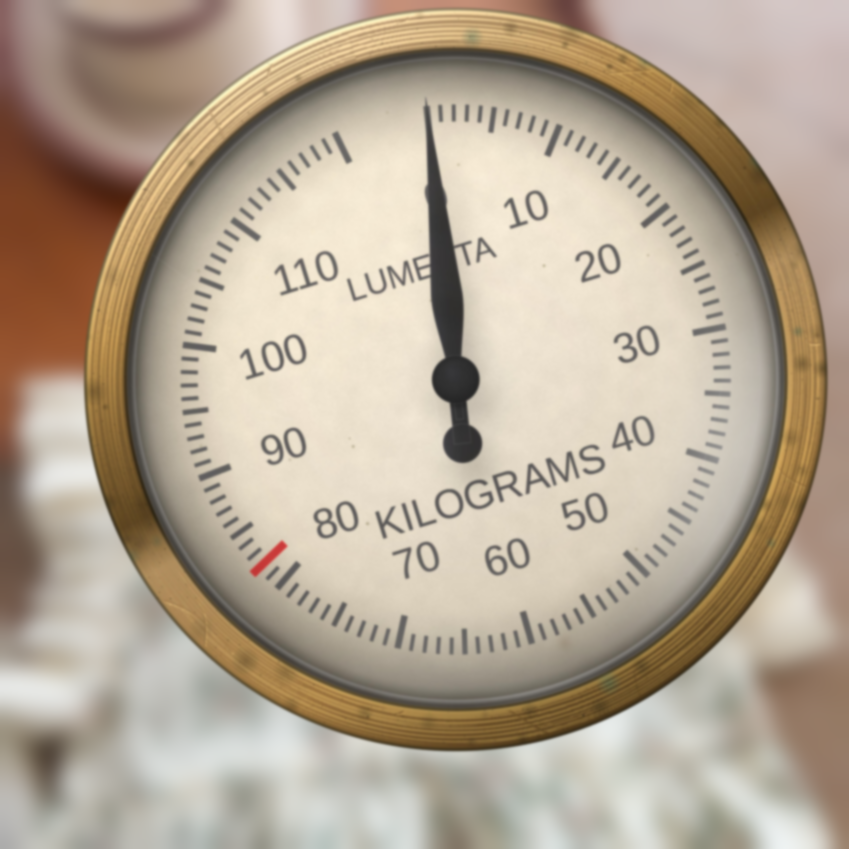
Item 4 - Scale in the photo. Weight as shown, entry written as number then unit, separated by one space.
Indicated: 0 kg
